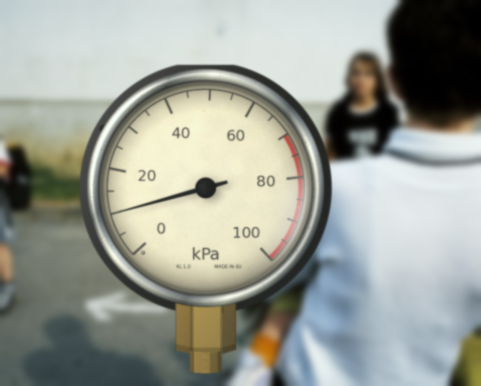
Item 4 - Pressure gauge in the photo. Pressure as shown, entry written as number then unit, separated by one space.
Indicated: 10 kPa
